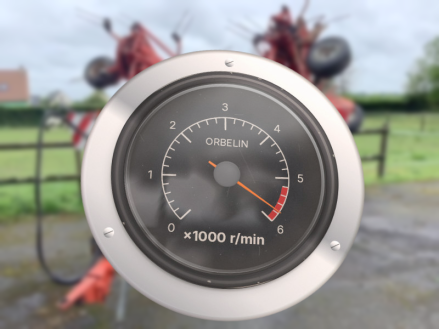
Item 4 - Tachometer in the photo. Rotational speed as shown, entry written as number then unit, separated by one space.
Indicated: 5800 rpm
